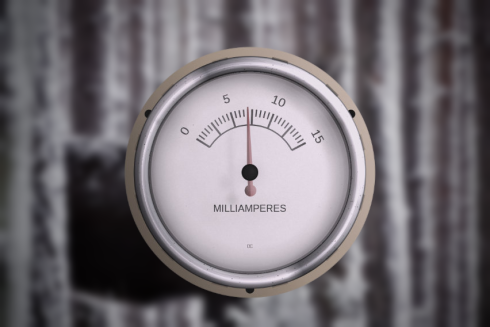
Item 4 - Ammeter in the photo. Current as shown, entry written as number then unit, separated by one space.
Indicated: 7 mA
